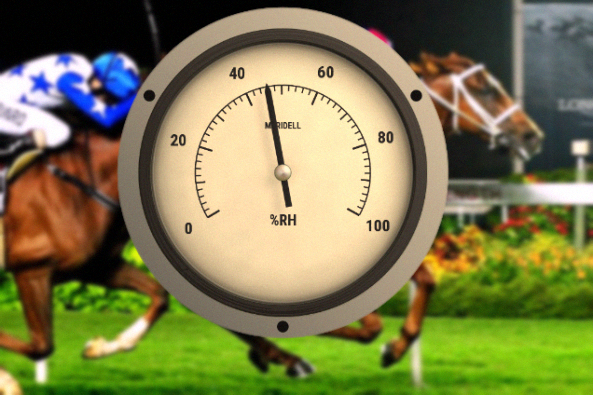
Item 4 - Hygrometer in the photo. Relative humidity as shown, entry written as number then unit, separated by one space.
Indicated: 46 %
